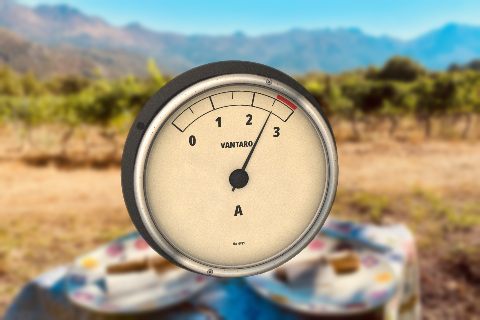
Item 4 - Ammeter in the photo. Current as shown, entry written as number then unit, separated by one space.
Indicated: 2.5 A
